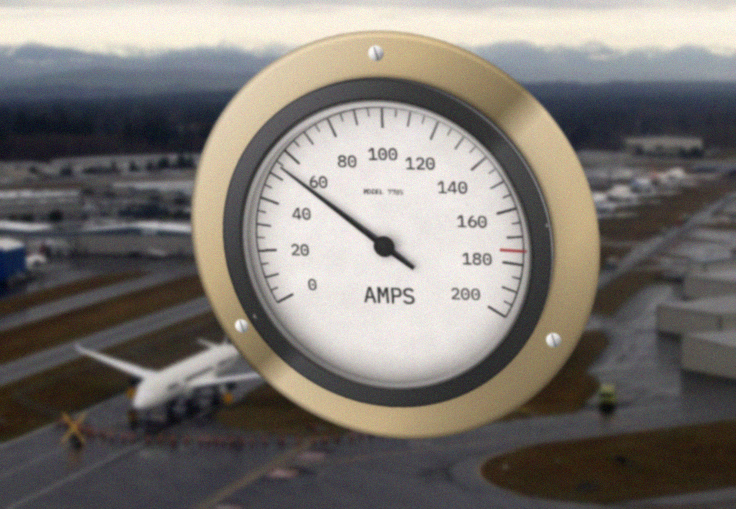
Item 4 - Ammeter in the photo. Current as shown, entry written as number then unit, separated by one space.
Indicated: 55 A
